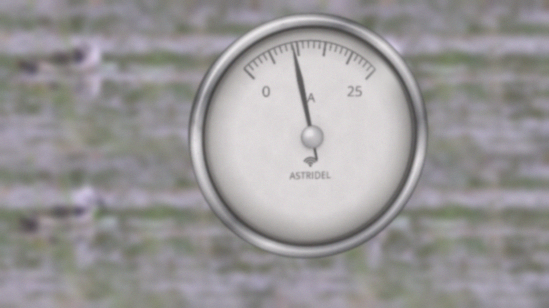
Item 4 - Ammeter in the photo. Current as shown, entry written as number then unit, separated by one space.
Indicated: 9 A
